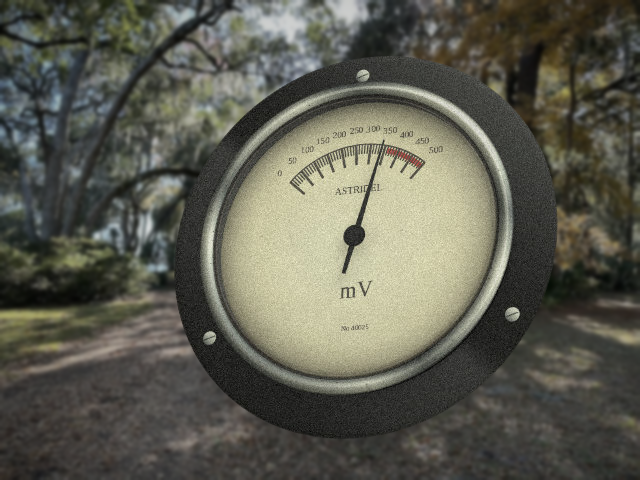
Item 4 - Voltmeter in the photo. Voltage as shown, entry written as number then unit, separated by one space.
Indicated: 350 mV
